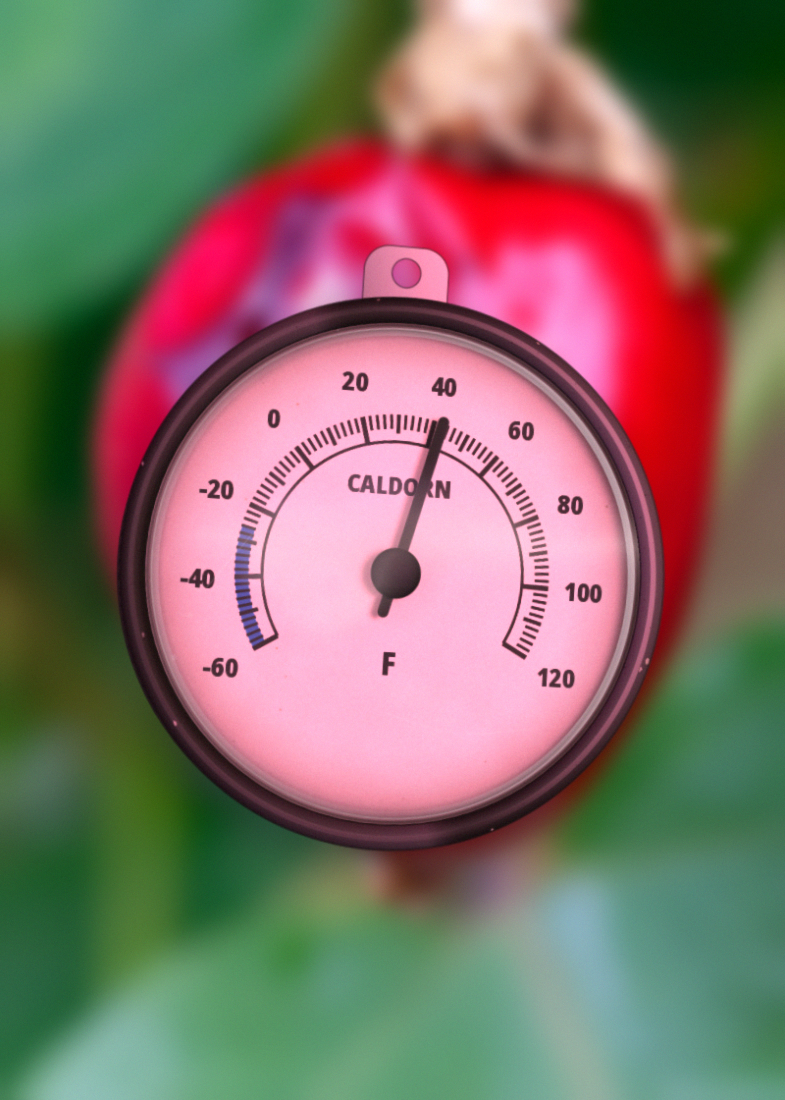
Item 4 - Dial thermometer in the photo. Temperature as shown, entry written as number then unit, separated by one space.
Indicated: 42 °F
